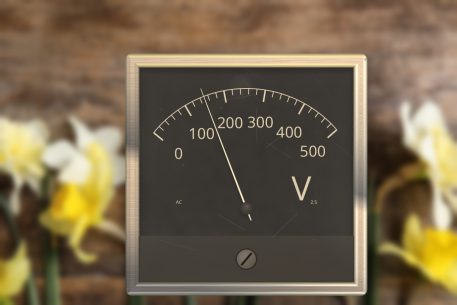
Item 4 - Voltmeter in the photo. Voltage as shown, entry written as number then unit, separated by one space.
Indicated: 150 V
